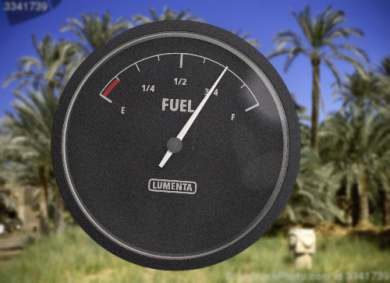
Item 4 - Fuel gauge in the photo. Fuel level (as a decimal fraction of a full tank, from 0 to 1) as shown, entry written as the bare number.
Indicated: 0.75
